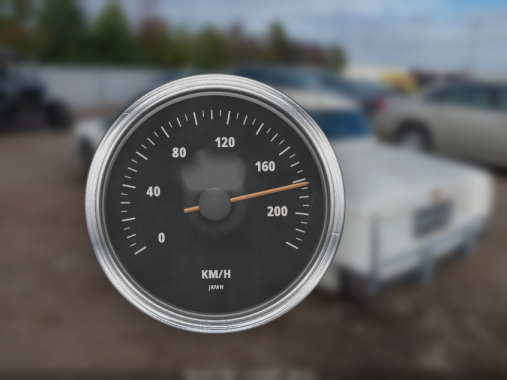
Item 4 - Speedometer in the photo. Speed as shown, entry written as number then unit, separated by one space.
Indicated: 182.5 km/h
